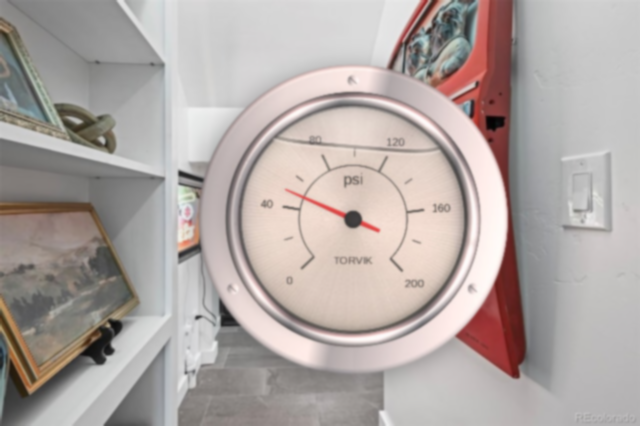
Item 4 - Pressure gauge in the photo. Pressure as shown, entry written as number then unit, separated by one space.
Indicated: 50 psi
